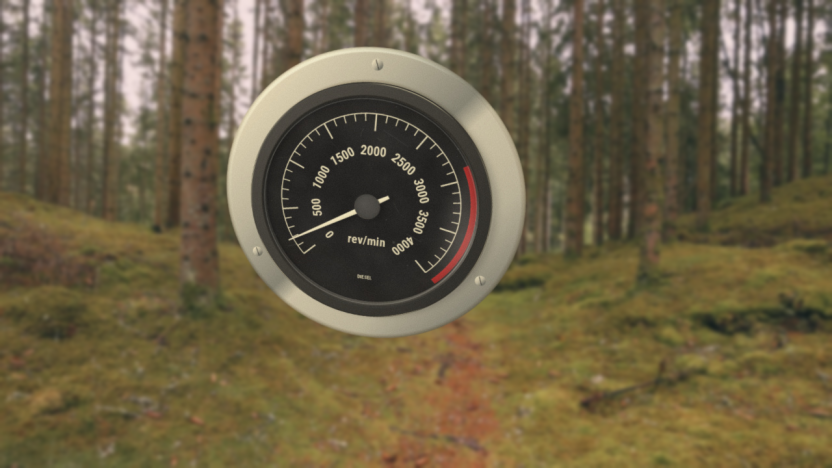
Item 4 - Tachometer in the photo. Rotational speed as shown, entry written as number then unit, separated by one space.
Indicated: 200 rpm
